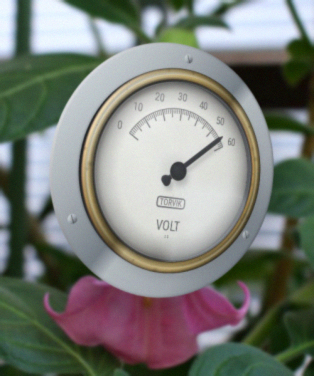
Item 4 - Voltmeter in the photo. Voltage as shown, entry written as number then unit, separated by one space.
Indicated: 55 V
